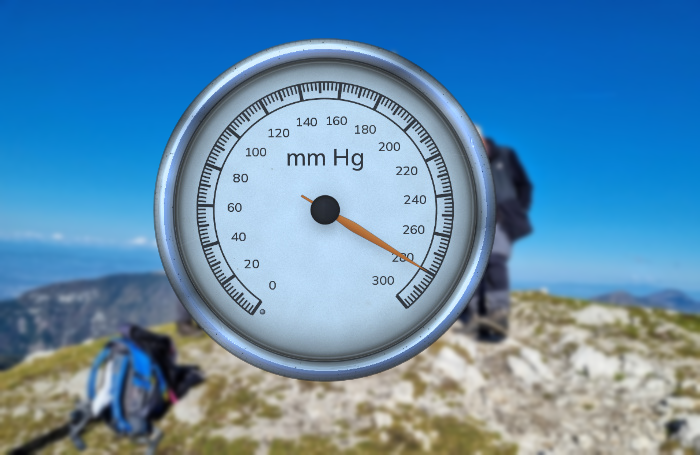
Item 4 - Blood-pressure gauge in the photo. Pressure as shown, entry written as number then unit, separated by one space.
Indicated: 280 mmHg
